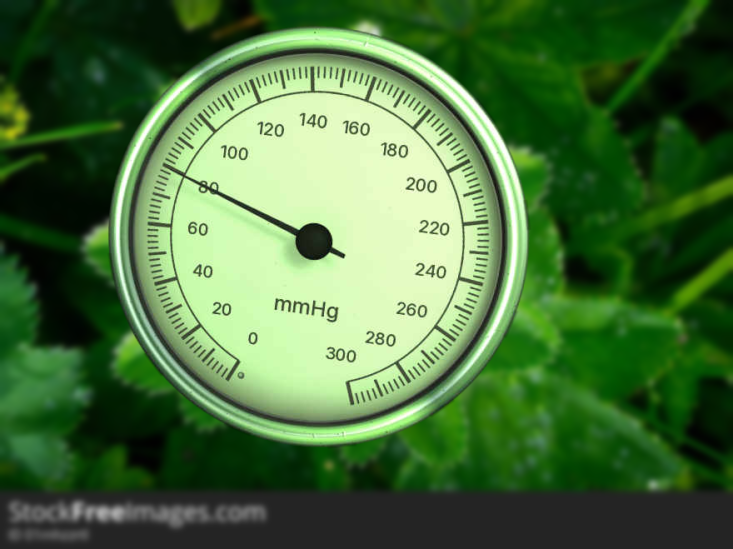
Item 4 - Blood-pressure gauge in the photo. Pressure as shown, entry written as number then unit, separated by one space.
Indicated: 80 mmHg
